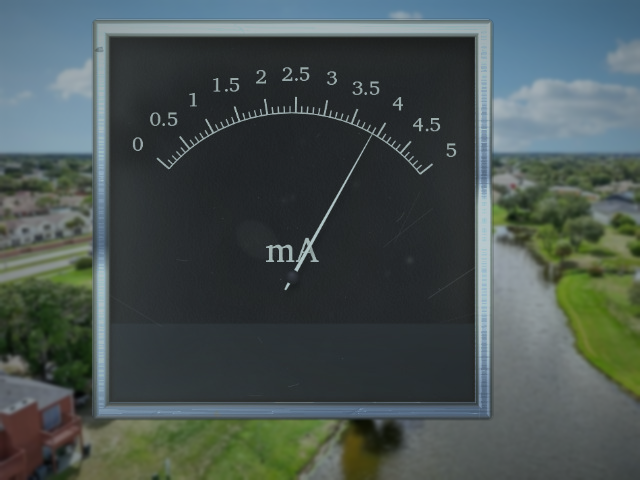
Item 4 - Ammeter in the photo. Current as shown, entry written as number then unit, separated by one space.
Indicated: 3.9 mA
